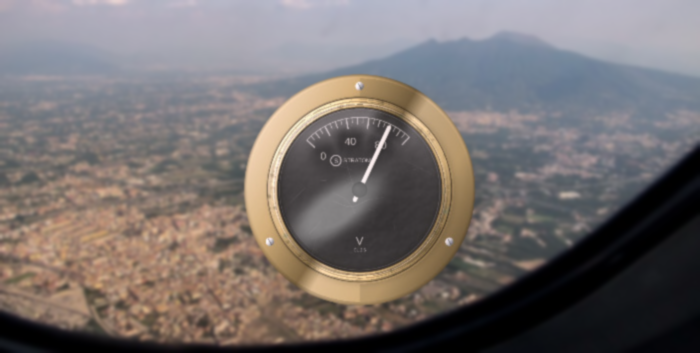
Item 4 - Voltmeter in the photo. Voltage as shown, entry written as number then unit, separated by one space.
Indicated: 80 V
